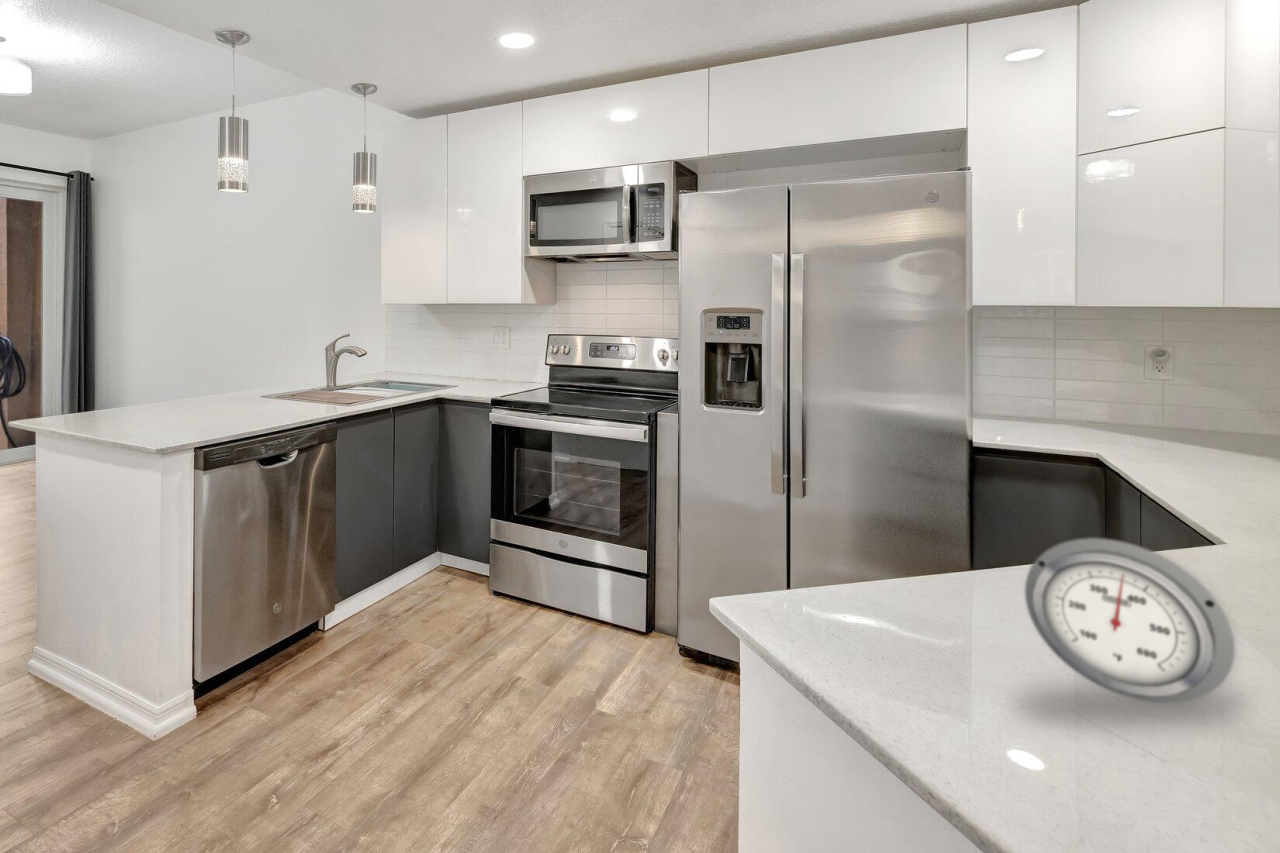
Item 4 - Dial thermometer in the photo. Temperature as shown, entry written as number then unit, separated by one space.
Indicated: 360 °F
